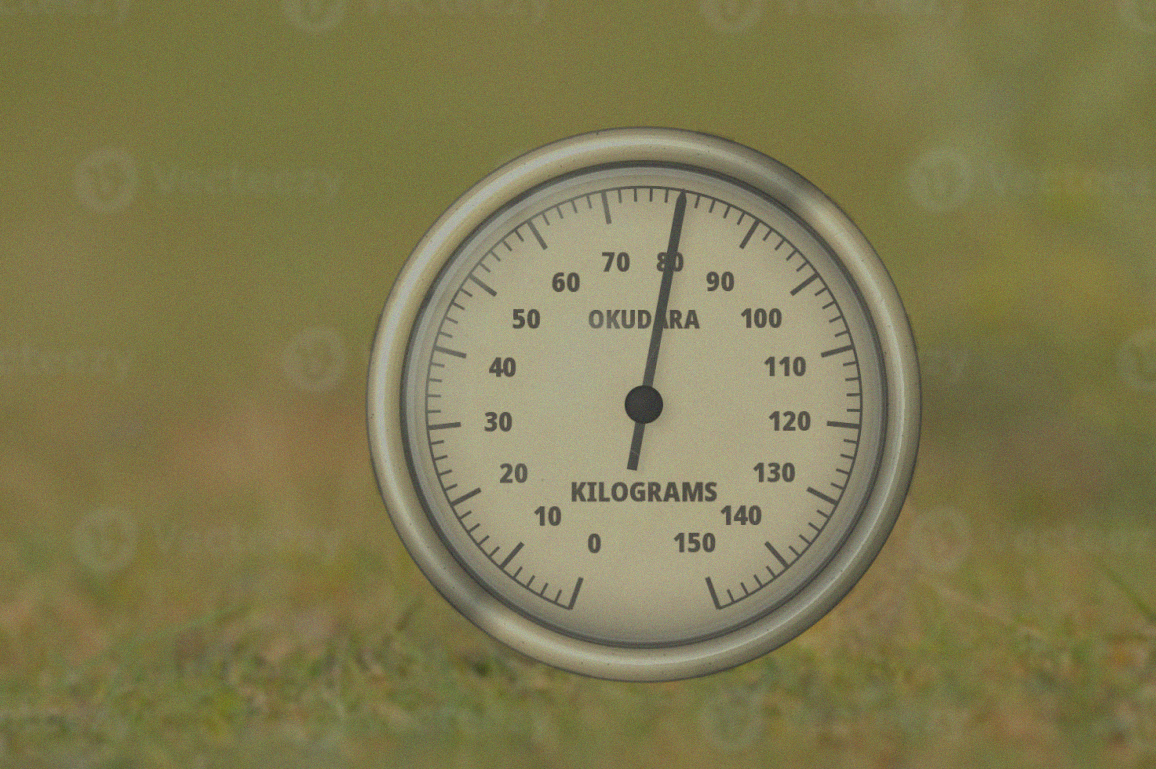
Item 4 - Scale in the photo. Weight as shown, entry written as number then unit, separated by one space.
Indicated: 80 kg
